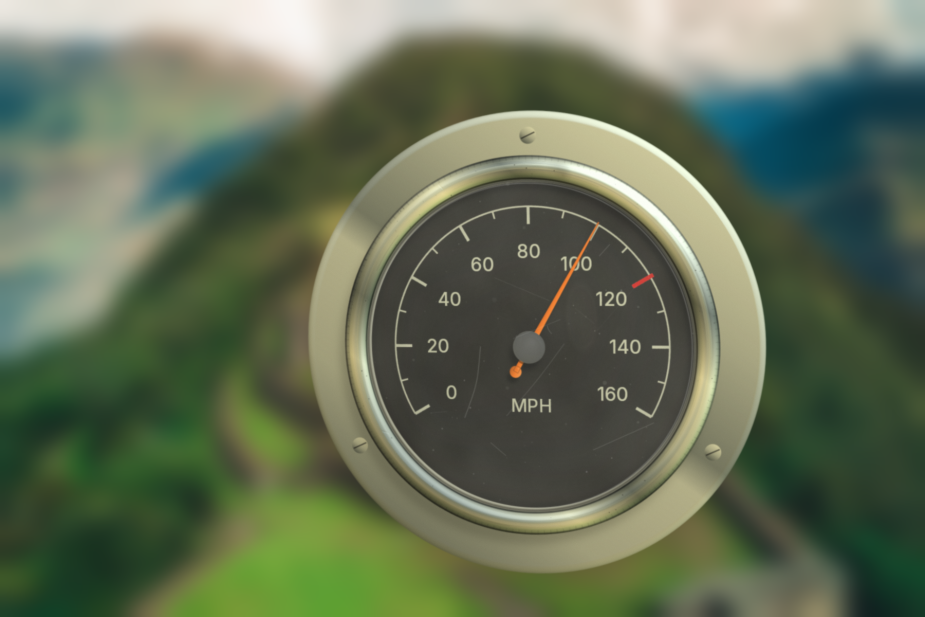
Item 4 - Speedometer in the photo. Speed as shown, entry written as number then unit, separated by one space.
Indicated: 100 mph
